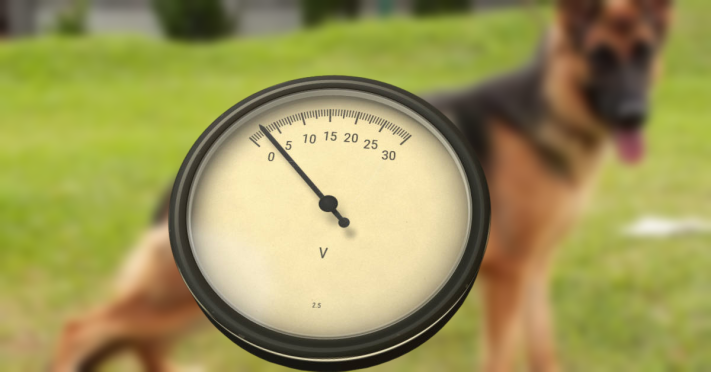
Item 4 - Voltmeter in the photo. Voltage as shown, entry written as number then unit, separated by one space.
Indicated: 2.5 V
